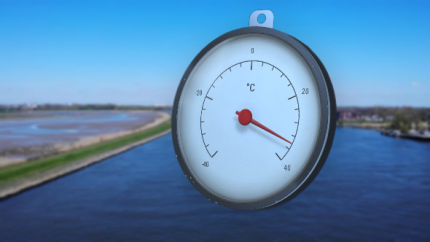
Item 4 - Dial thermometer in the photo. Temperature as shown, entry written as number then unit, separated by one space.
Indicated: 34 °C
